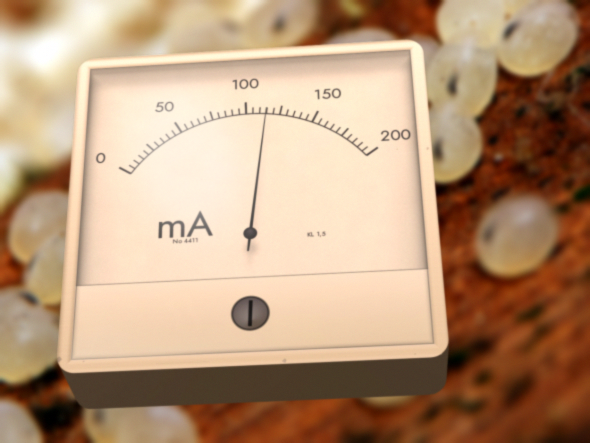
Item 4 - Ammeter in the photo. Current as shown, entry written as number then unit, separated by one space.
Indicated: 115 mA
